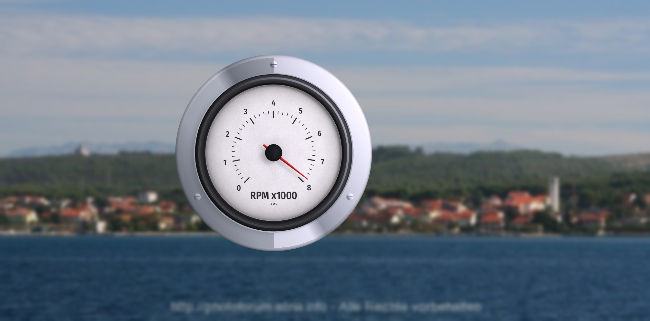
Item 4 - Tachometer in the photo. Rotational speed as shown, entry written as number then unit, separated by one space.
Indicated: 7800 rpm
